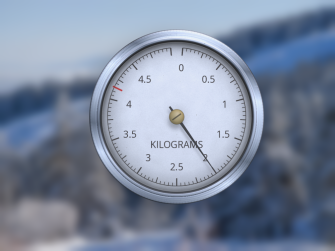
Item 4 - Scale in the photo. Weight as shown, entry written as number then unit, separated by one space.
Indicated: 2 kg
